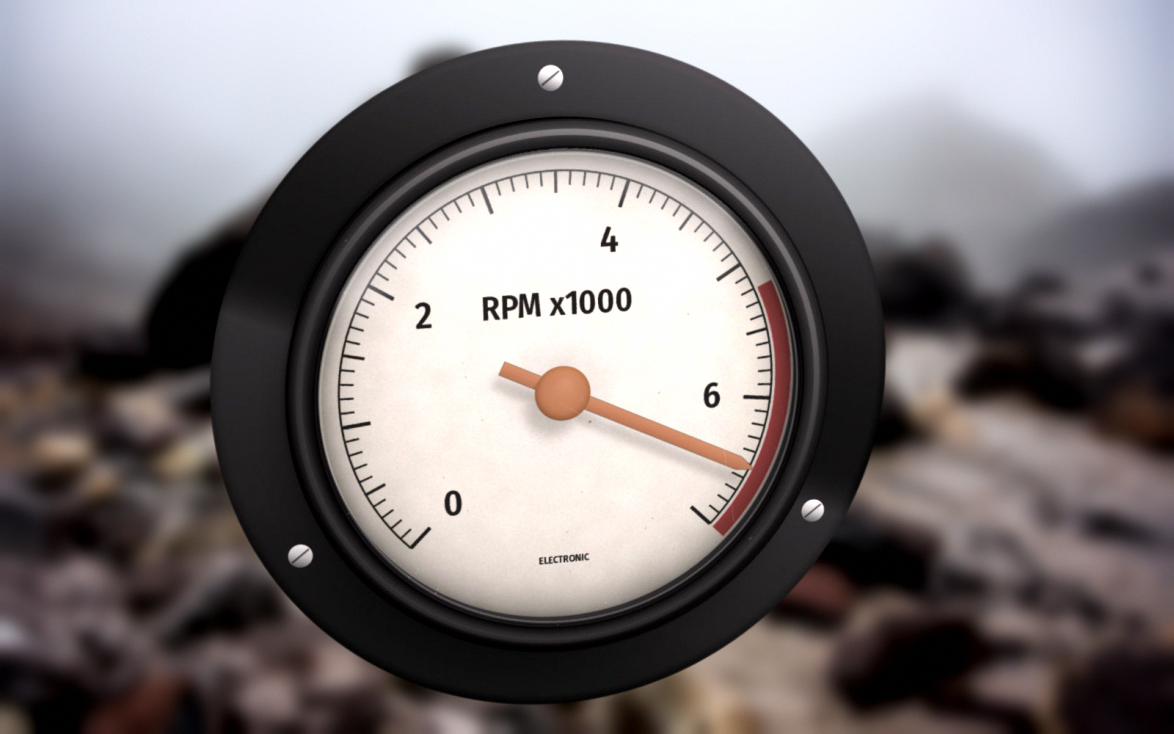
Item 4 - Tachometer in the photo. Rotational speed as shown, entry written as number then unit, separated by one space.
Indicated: 6500 rpm
